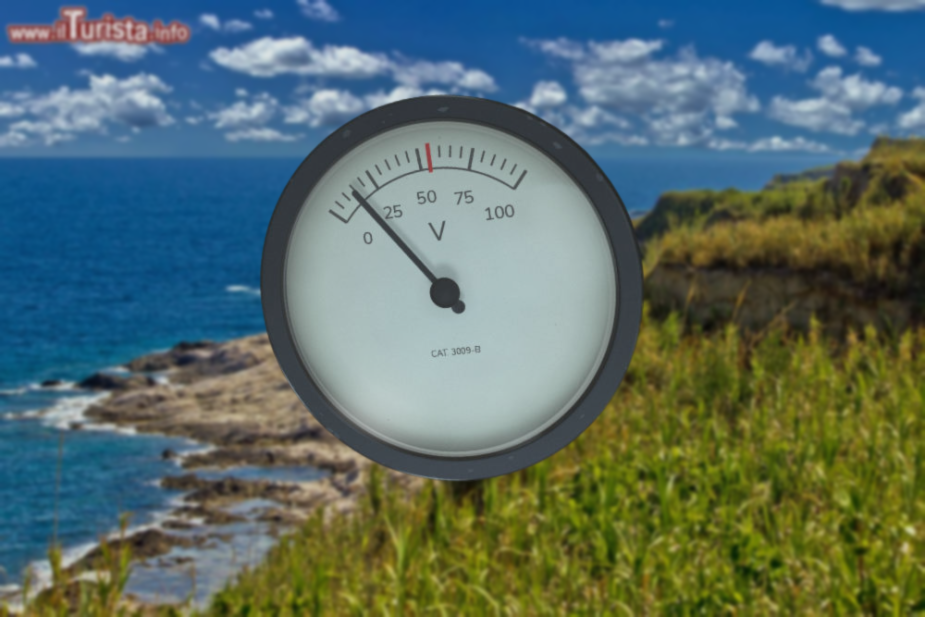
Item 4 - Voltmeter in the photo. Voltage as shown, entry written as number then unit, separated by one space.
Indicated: 15 V
